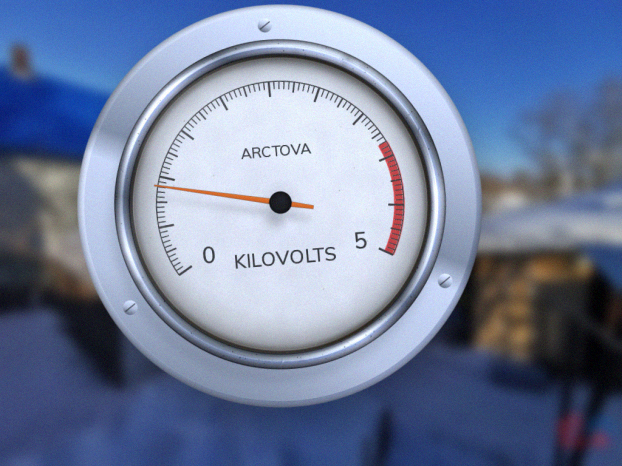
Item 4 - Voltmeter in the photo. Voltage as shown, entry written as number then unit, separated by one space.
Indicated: 0.9 kV
